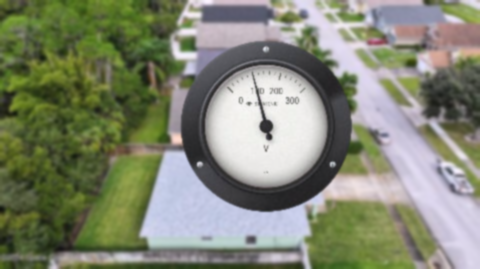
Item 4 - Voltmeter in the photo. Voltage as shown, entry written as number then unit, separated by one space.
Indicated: 100 V
